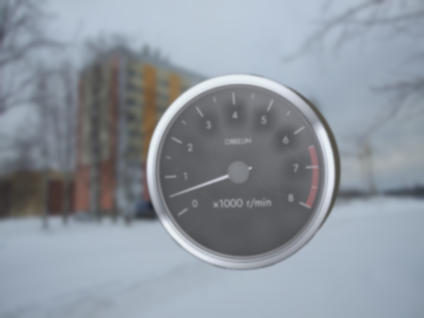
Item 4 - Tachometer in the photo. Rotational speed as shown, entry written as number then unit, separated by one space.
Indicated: 500 rpm
